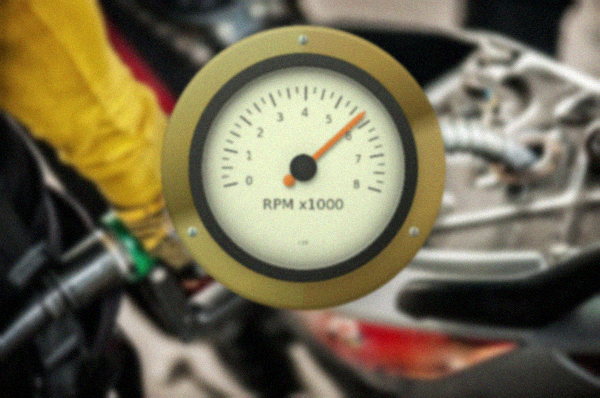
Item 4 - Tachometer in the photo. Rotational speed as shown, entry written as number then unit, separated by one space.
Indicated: 5750 rpm
